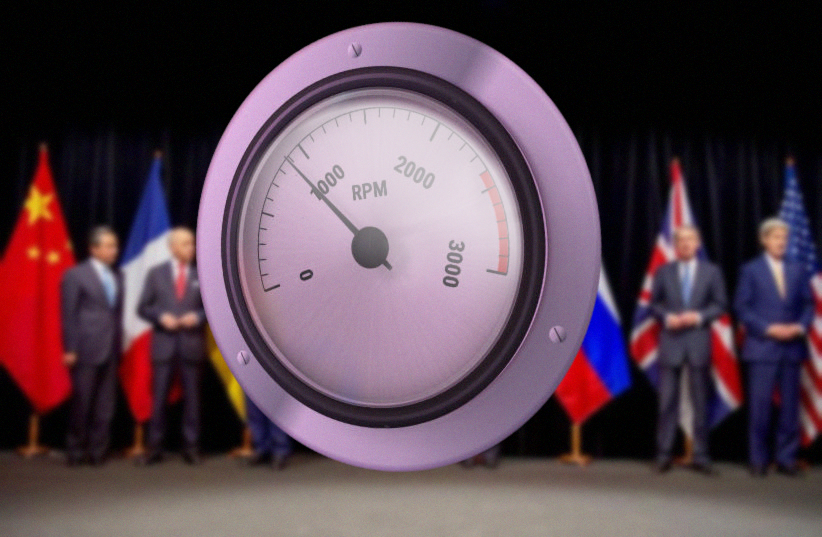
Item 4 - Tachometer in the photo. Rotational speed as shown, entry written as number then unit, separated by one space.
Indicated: 900 rpm
